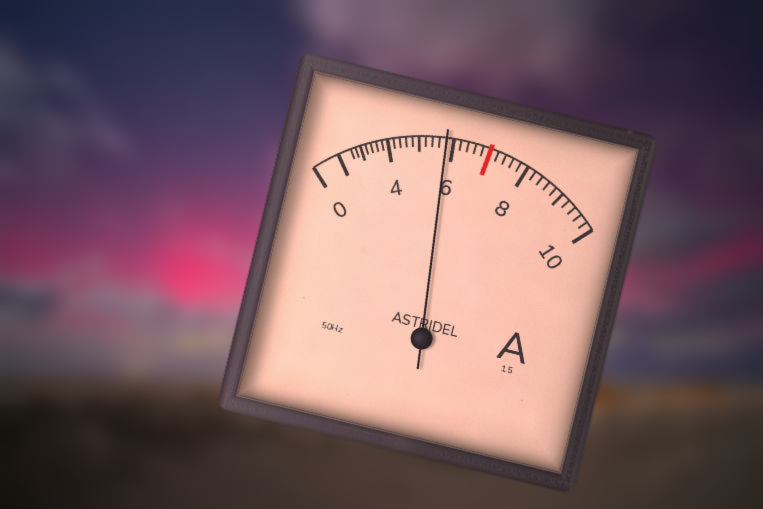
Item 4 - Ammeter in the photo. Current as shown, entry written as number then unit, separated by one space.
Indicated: 5.8 A
